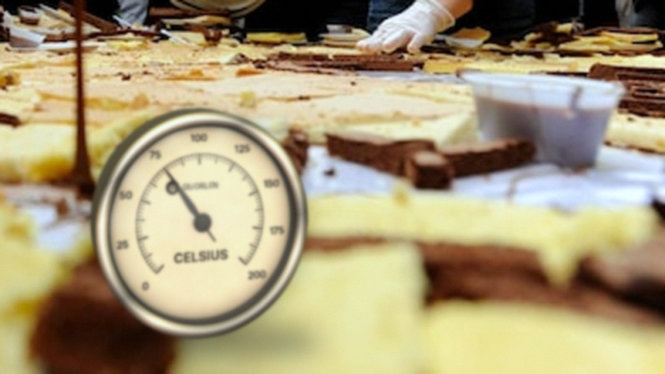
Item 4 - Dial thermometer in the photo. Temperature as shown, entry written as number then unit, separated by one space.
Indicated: 75 °C
